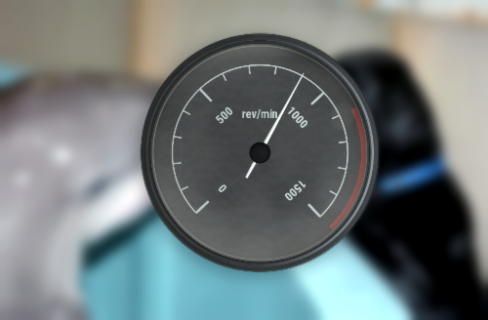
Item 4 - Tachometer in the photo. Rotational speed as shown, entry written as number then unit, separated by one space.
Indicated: 900 rpm
